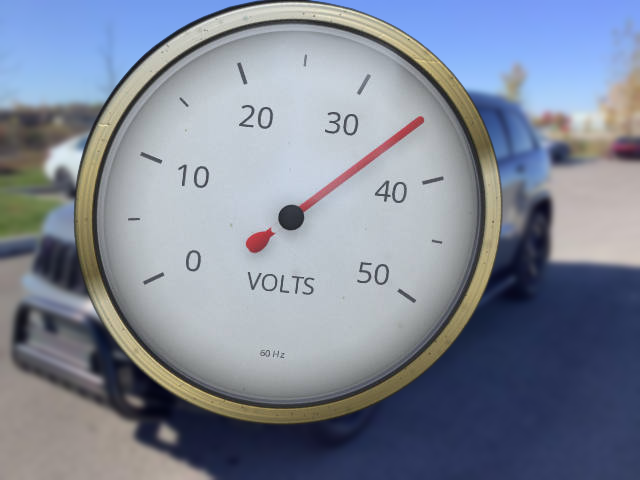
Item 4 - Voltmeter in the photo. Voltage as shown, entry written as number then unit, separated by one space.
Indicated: 35 V
